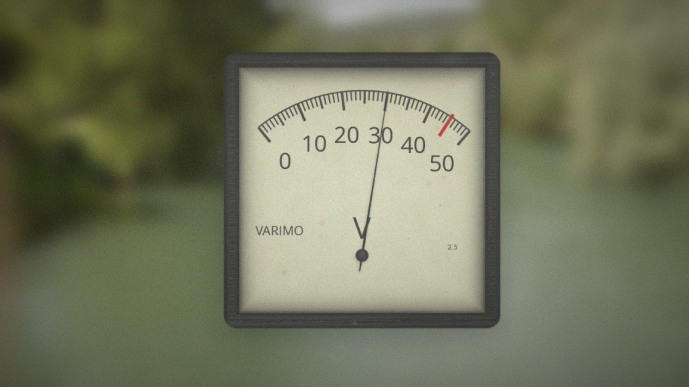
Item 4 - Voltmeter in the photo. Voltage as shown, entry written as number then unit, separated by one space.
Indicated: 30 V
